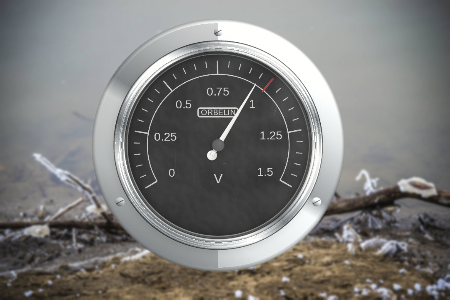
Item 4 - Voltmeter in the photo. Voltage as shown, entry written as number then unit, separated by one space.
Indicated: 0.95 V
